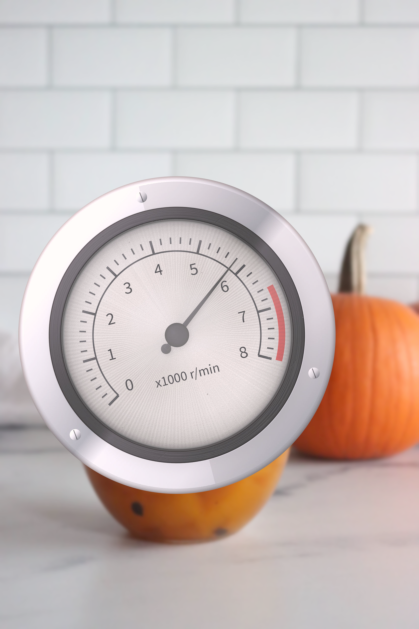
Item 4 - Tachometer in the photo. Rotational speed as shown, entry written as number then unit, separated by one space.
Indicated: 5800 rpm
